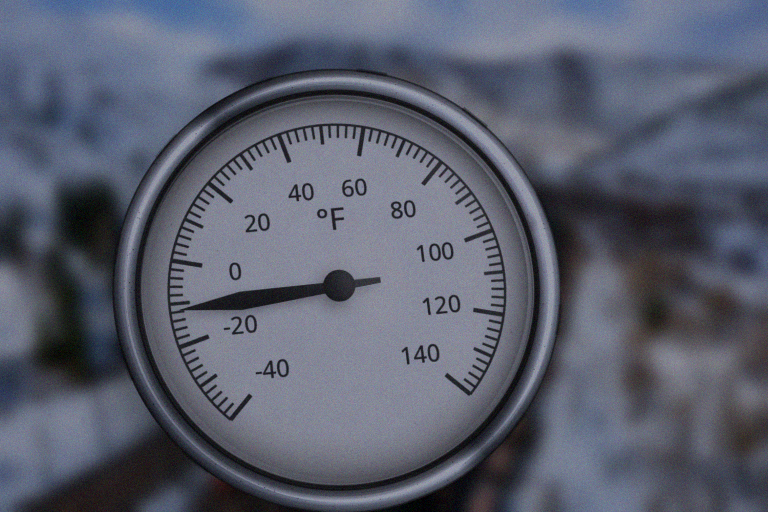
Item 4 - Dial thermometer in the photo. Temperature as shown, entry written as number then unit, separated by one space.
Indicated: -12 °F
